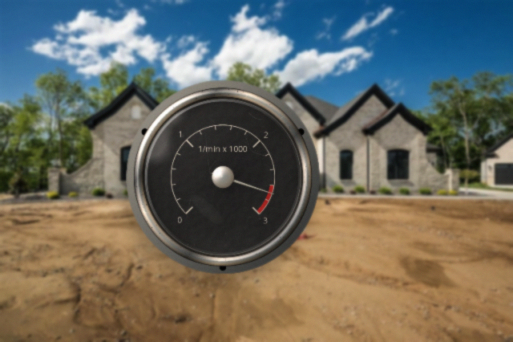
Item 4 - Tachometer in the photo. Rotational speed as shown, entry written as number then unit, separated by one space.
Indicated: 2700 rpm
